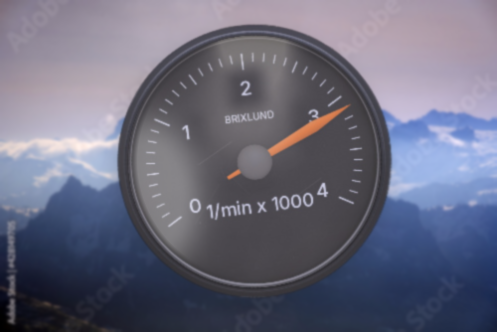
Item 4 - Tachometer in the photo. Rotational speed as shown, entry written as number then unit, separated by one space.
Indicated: 3100 rpm
